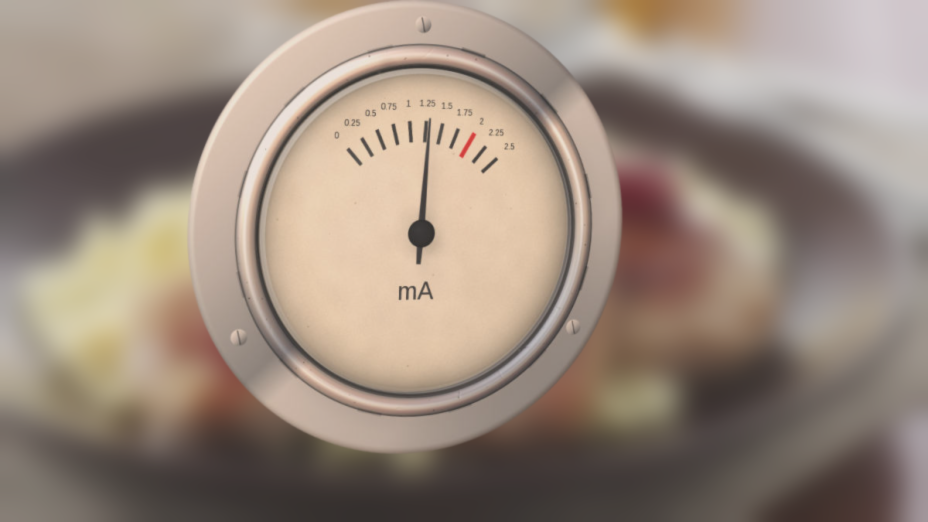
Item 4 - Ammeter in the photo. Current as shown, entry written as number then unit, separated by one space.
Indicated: 1.25 mA
